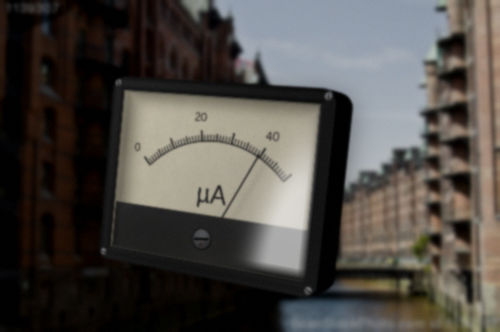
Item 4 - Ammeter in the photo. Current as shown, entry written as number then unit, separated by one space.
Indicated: 40 µA
